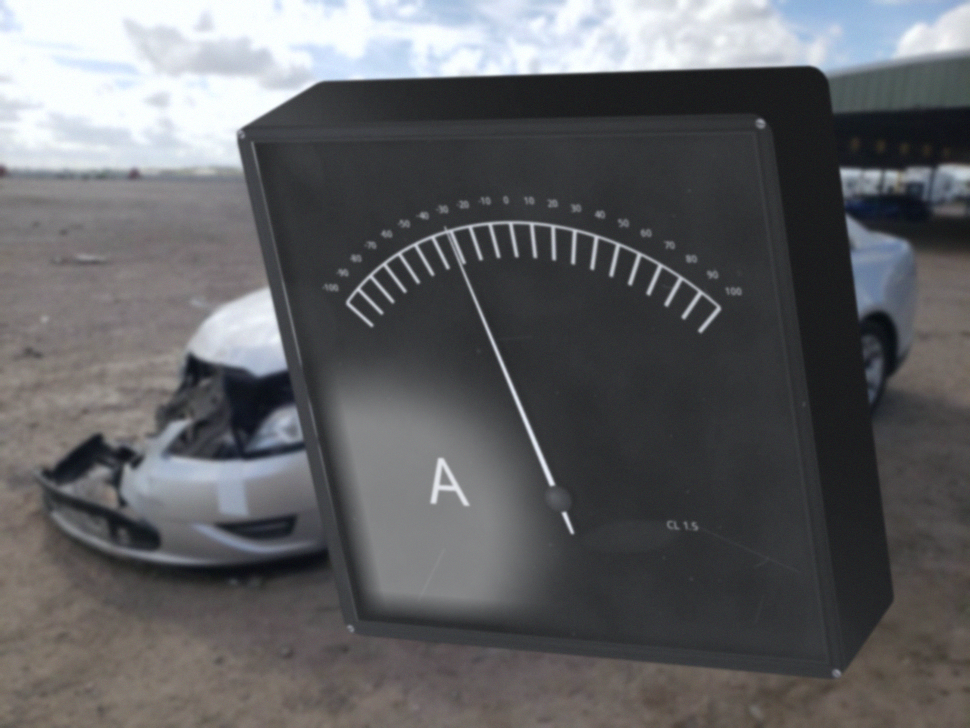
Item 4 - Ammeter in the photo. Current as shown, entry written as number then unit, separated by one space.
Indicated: -30 A
